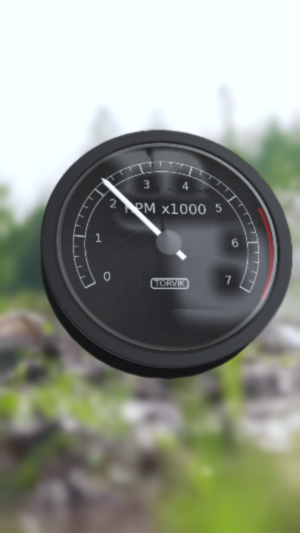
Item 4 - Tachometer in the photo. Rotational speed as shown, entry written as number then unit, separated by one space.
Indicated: 2200 rpm
